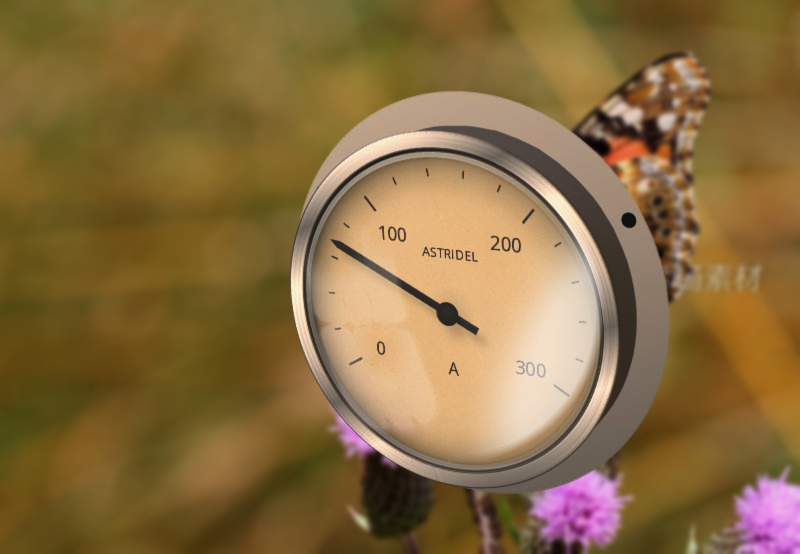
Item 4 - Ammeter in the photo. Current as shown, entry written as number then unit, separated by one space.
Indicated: 70 A
